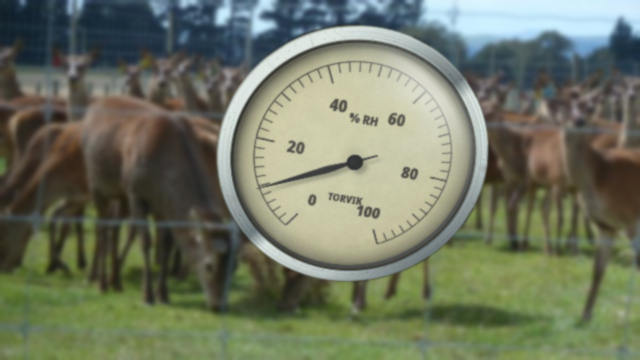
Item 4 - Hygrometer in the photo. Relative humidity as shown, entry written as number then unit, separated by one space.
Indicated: 10 %
